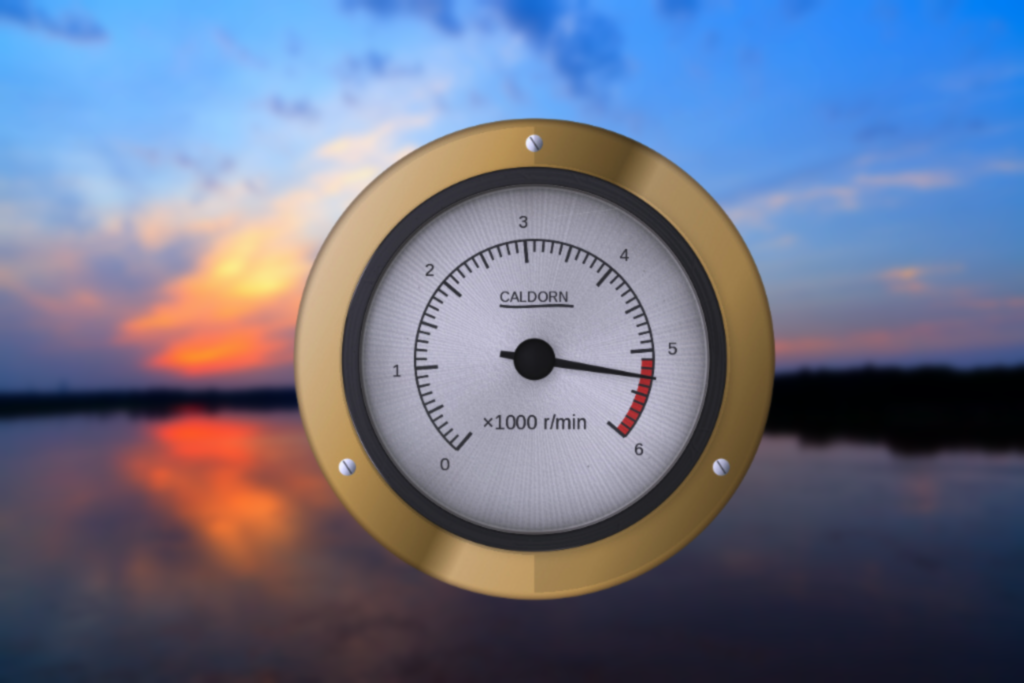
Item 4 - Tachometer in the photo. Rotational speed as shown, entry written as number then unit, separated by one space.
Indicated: 5300 rpm
